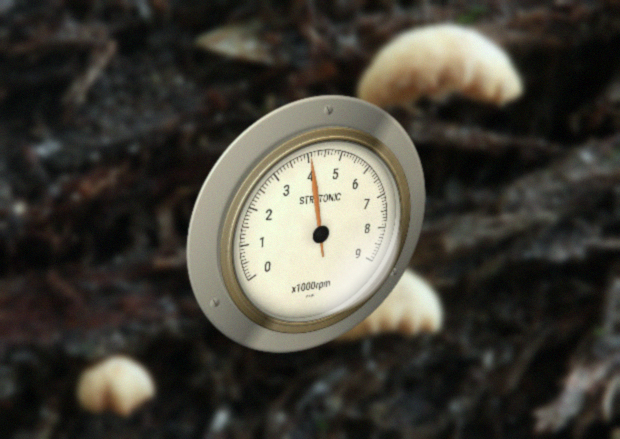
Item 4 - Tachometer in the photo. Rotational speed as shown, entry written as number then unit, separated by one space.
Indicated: 4000 rpm
